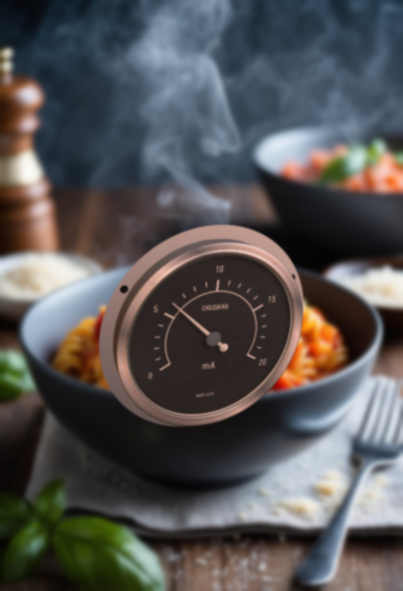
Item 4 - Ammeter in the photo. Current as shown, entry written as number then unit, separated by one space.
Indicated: 6 mA
